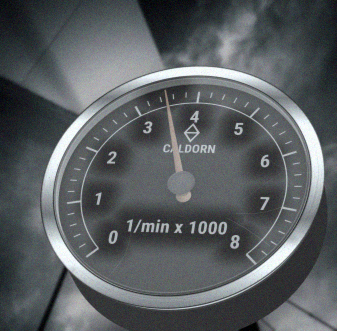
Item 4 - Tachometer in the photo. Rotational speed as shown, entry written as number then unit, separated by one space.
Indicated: 3500 rpm
